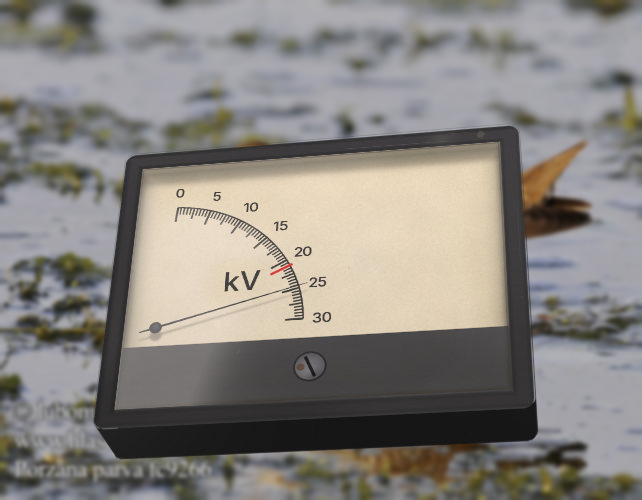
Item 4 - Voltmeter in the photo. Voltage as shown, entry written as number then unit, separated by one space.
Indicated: 25 kV
